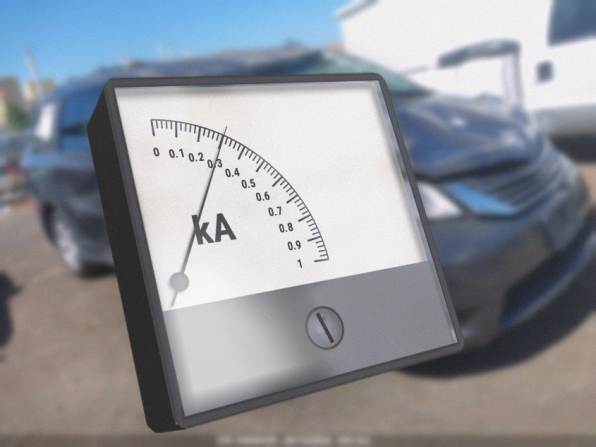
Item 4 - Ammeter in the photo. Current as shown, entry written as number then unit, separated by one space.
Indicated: 0.3 kA
